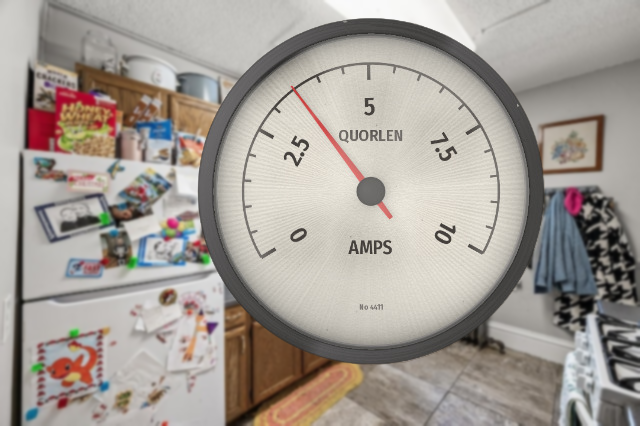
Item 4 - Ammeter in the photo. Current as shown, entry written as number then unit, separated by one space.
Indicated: 3.5 A
